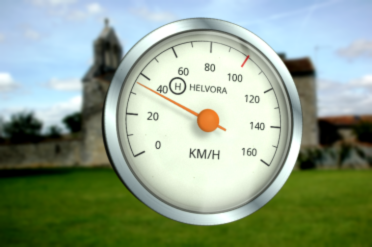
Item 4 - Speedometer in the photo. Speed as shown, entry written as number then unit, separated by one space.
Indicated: 35 km/h
